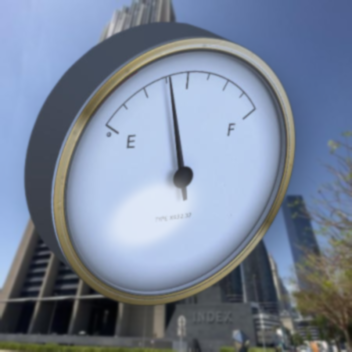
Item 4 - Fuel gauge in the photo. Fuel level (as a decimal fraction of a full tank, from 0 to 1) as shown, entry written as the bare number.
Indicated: 0.375
